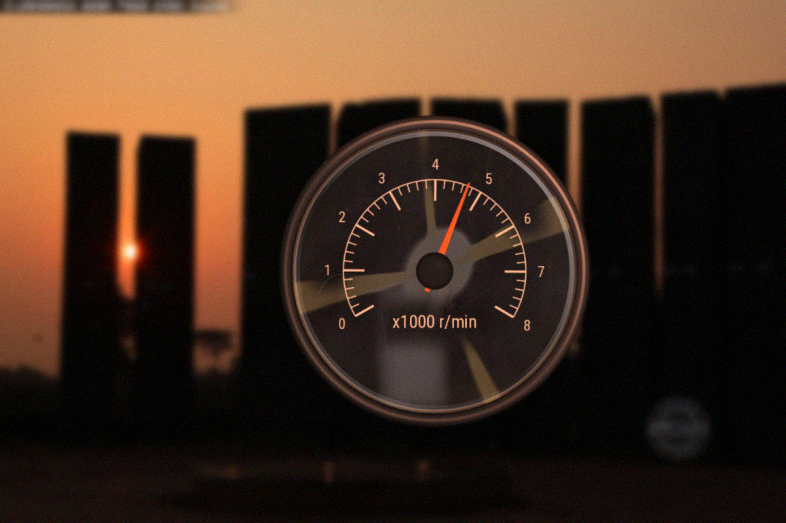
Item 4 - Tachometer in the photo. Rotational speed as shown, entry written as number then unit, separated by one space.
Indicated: 4700 rpm
